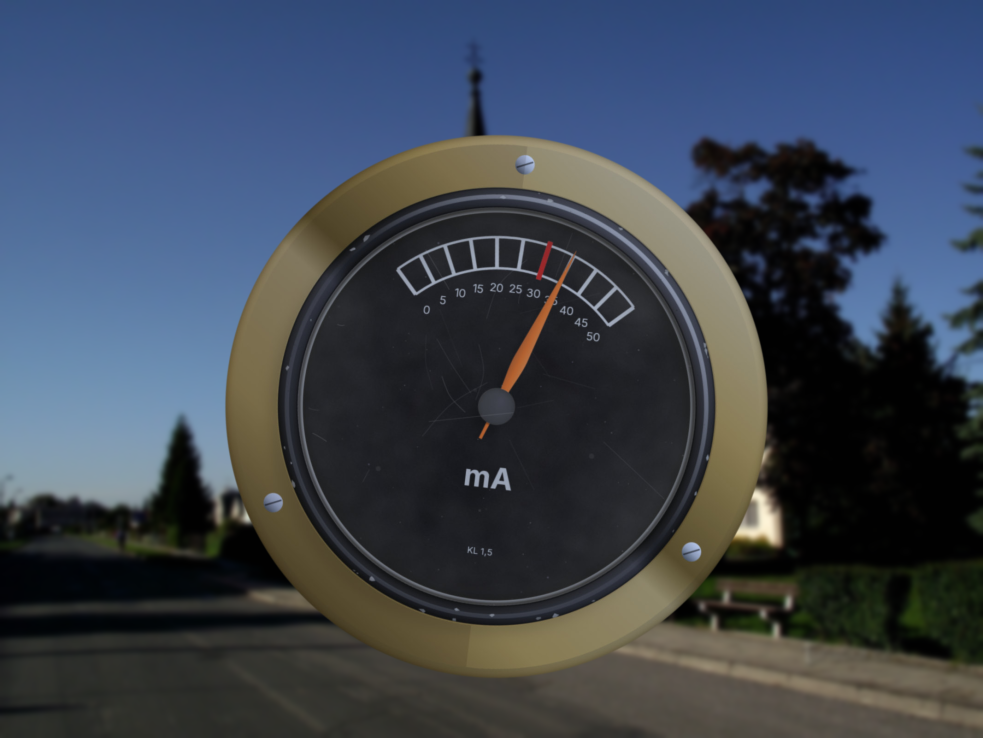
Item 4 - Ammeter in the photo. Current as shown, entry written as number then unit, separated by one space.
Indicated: 35 mA
